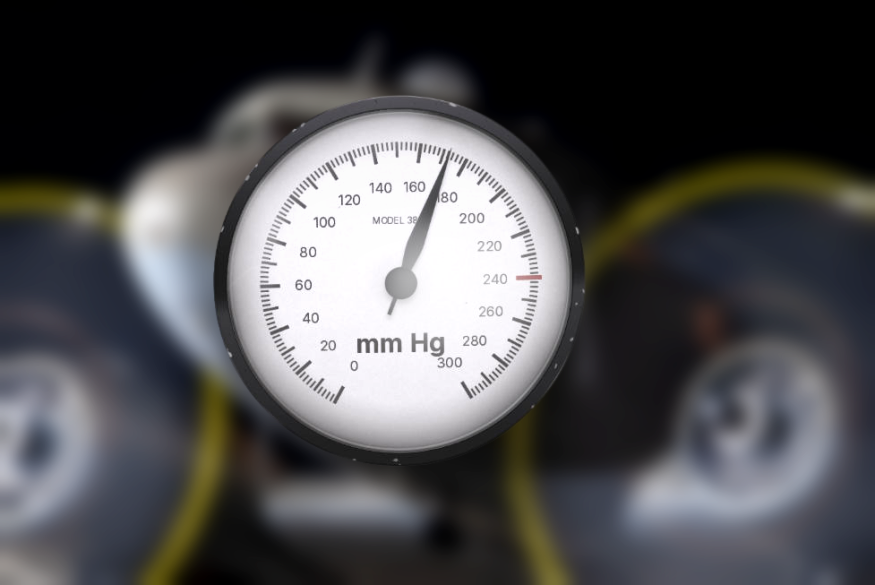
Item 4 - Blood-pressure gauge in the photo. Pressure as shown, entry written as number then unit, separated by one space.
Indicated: 172 mmHg
